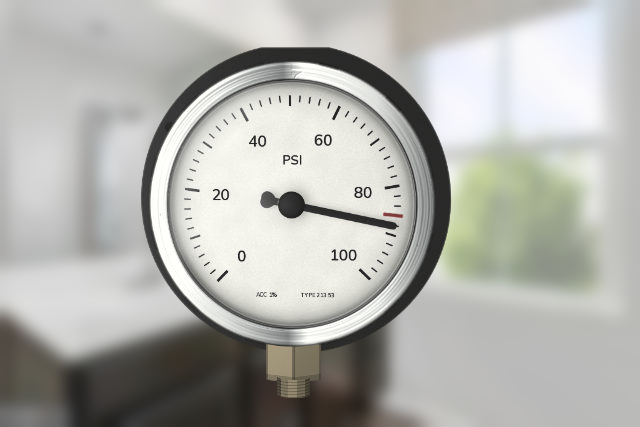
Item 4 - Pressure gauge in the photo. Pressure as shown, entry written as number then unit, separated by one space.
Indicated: 88 psi
